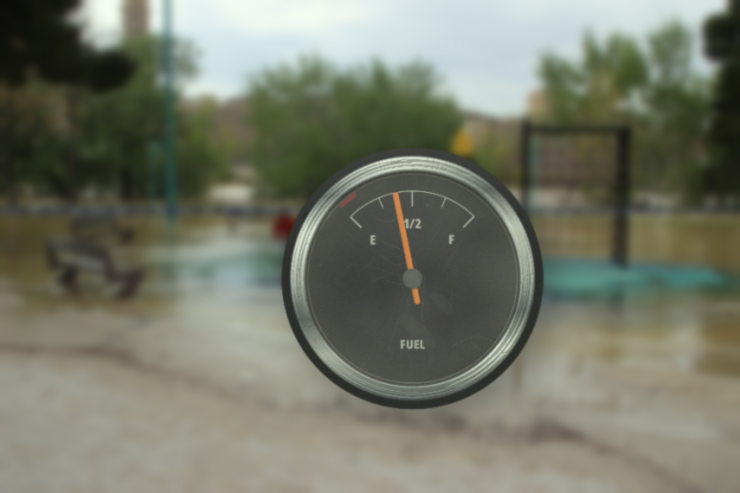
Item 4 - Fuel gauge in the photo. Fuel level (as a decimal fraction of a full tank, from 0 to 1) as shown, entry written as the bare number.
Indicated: 0.375
